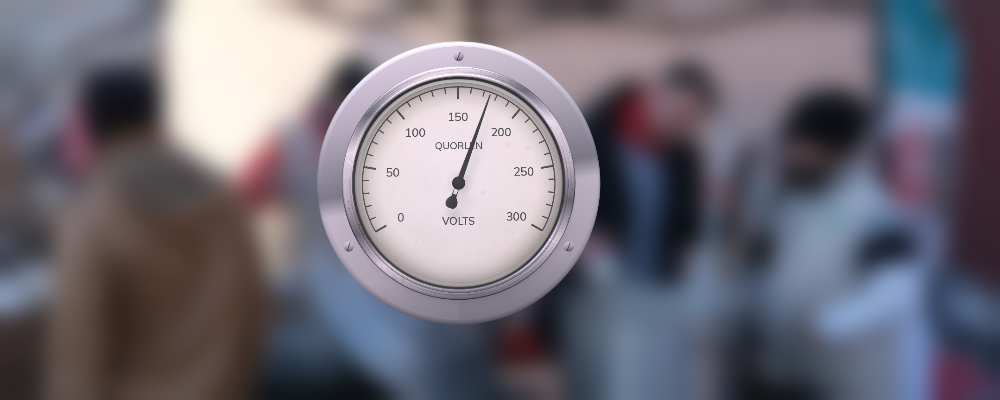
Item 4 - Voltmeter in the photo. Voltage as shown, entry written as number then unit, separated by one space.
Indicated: 175 V
